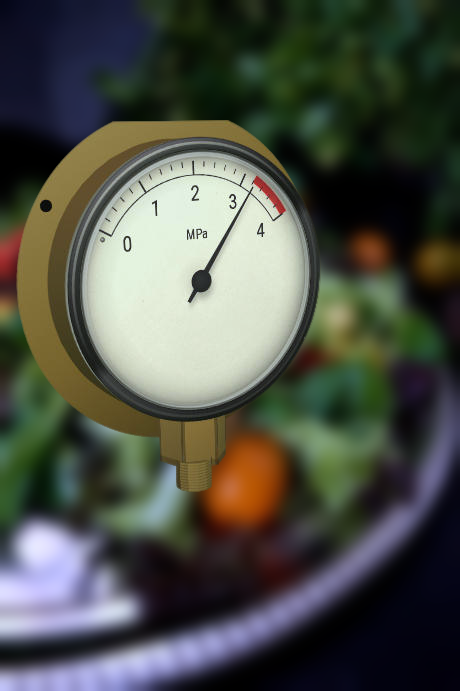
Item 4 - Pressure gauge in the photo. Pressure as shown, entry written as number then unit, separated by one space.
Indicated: 3.2 MPa
